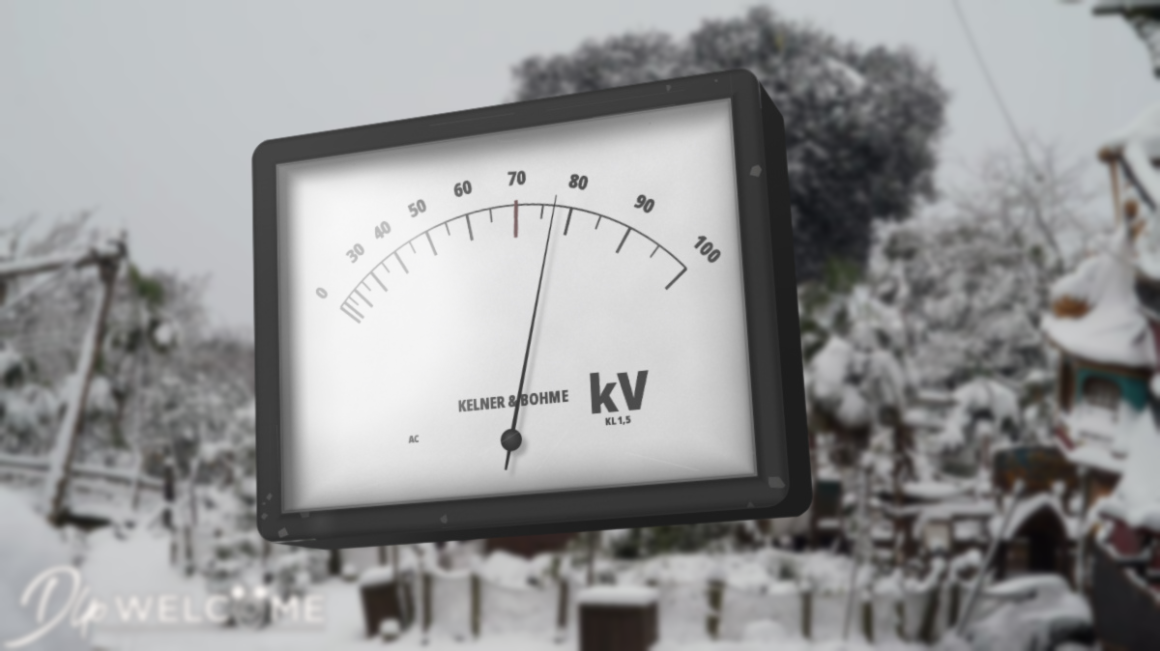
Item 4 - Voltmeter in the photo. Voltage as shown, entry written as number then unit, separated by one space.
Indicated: 77.5 kV
